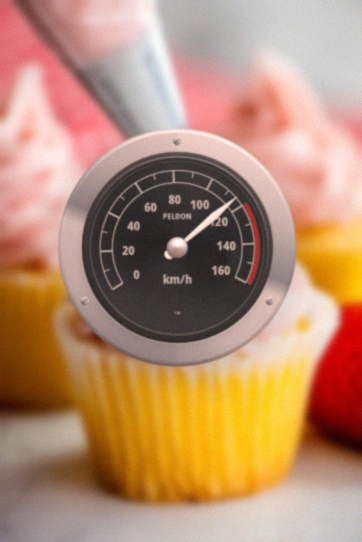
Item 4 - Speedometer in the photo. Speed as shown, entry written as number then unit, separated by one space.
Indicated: 115 km/h
